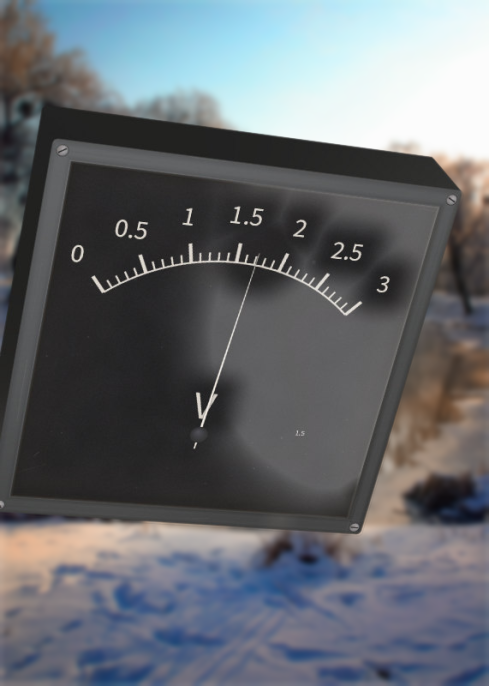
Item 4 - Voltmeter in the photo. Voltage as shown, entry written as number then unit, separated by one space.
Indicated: 1.7 V
